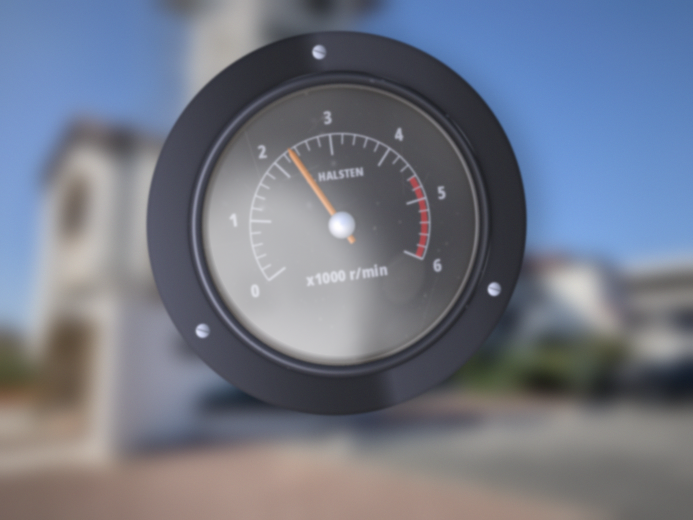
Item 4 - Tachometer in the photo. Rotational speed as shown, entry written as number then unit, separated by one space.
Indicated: 2300 rpm
